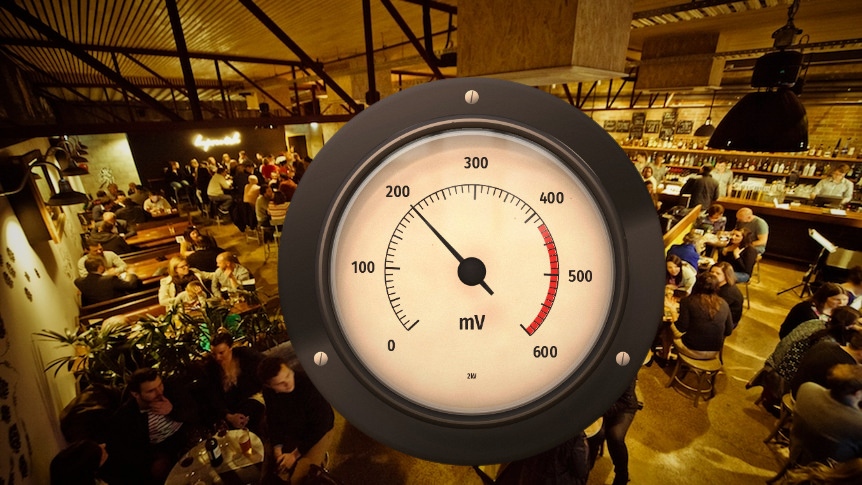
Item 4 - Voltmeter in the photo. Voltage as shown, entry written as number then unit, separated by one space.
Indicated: 200 mV
